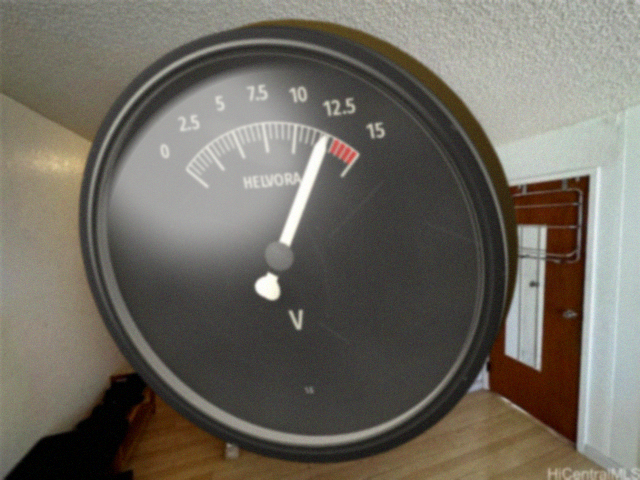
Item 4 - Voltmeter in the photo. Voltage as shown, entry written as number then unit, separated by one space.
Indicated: 12.5 V
